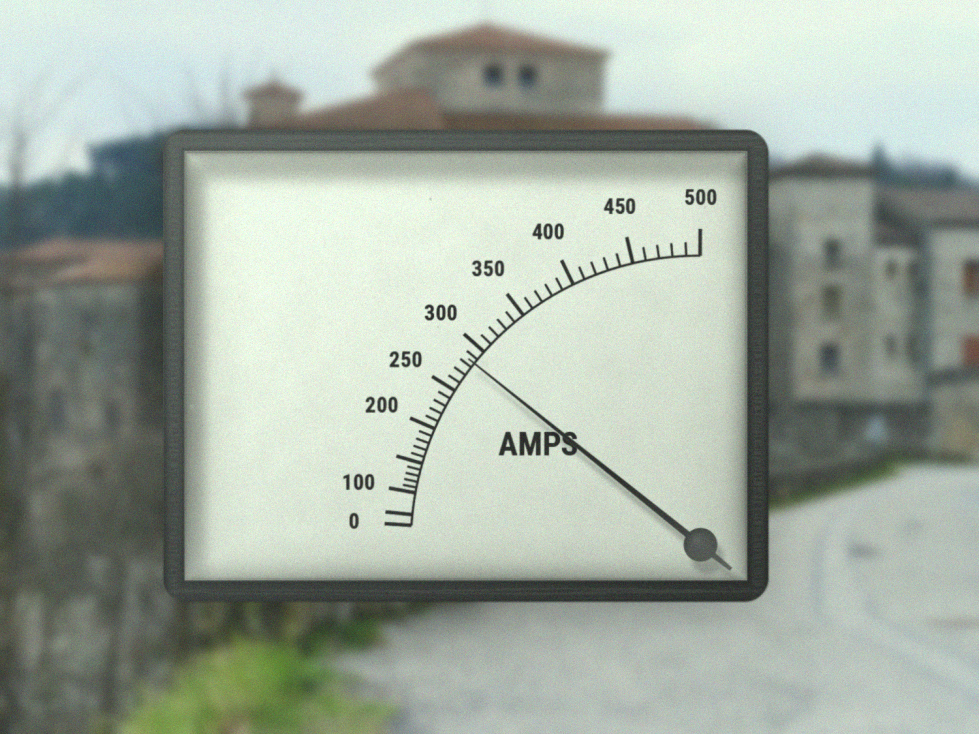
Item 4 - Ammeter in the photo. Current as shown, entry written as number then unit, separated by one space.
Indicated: 285 A
